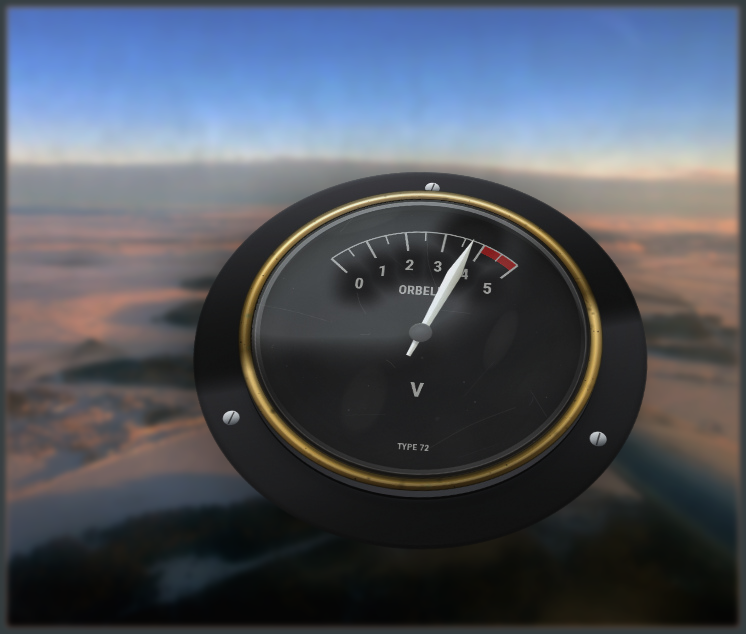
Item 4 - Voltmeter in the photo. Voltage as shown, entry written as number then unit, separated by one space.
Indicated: 3.75 V
